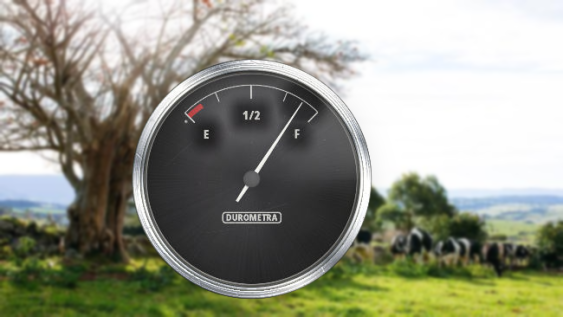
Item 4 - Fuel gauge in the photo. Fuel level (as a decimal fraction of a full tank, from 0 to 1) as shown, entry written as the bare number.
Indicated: 0.875
